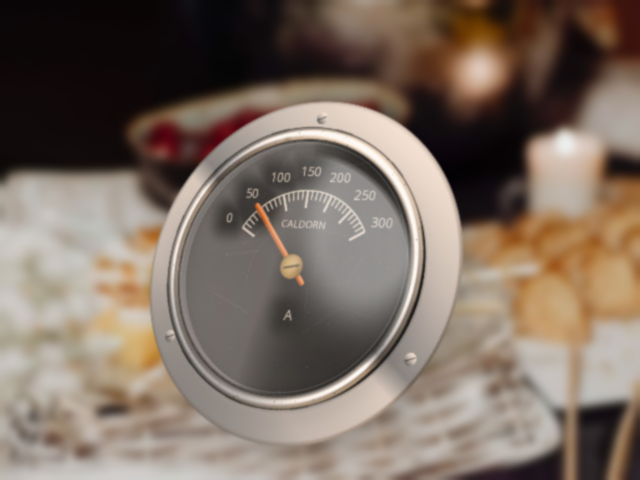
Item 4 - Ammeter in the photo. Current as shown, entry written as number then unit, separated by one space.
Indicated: 50 A
